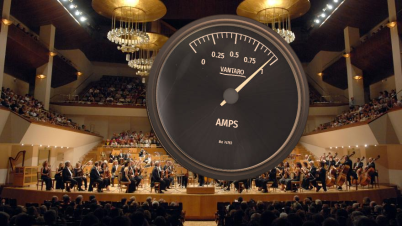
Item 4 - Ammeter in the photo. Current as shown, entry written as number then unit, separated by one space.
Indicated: 0.95 A
